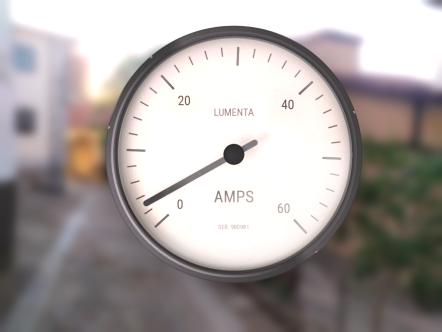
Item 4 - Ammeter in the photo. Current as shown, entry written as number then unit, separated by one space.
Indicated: 3 A
